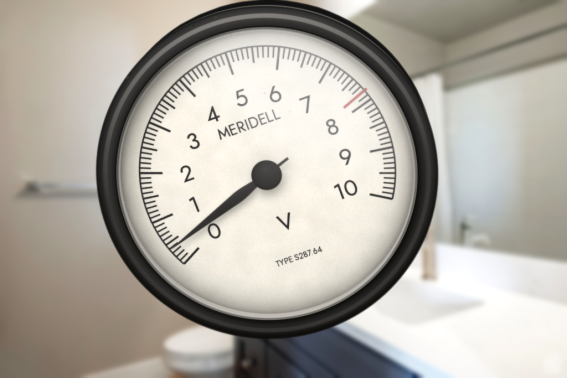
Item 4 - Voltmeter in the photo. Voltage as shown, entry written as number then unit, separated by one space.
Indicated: 0.4 V
